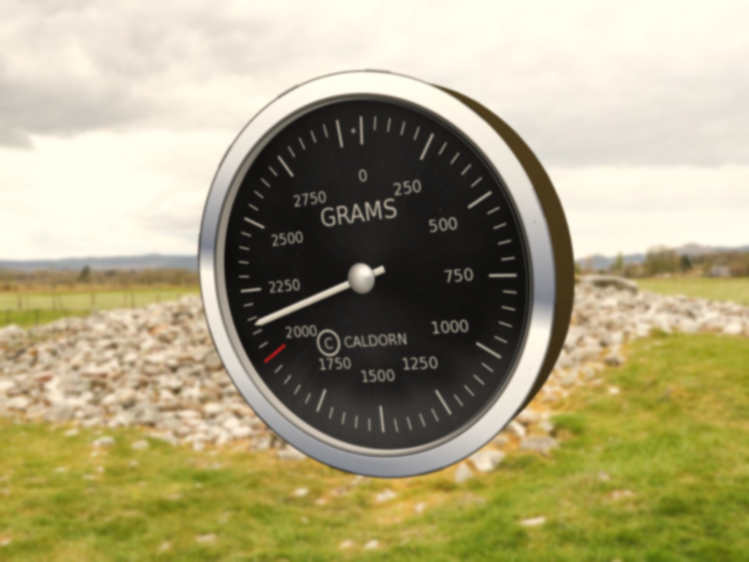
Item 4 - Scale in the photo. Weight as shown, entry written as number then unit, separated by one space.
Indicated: 2125 g
